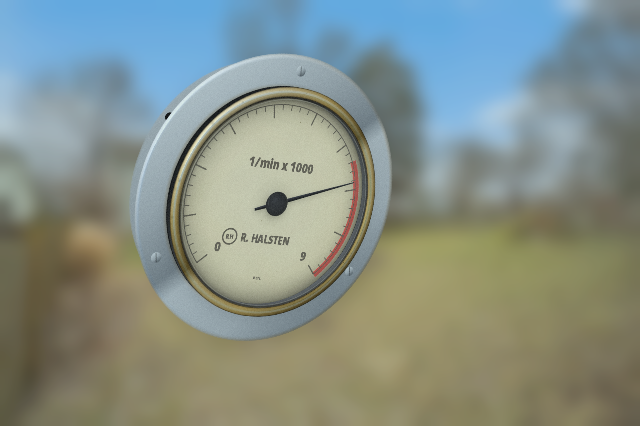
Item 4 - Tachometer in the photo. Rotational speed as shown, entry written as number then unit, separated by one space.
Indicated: 6800 rpm
